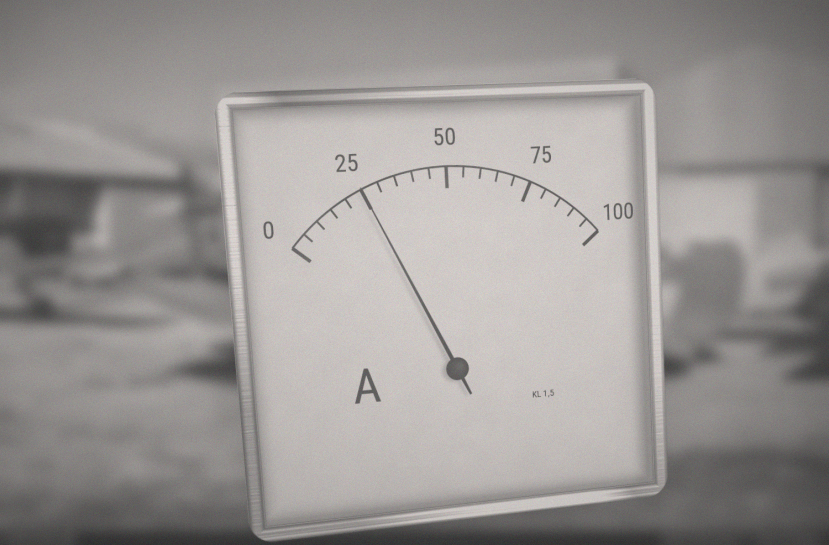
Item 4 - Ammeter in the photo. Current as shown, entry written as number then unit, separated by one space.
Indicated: 25 A
